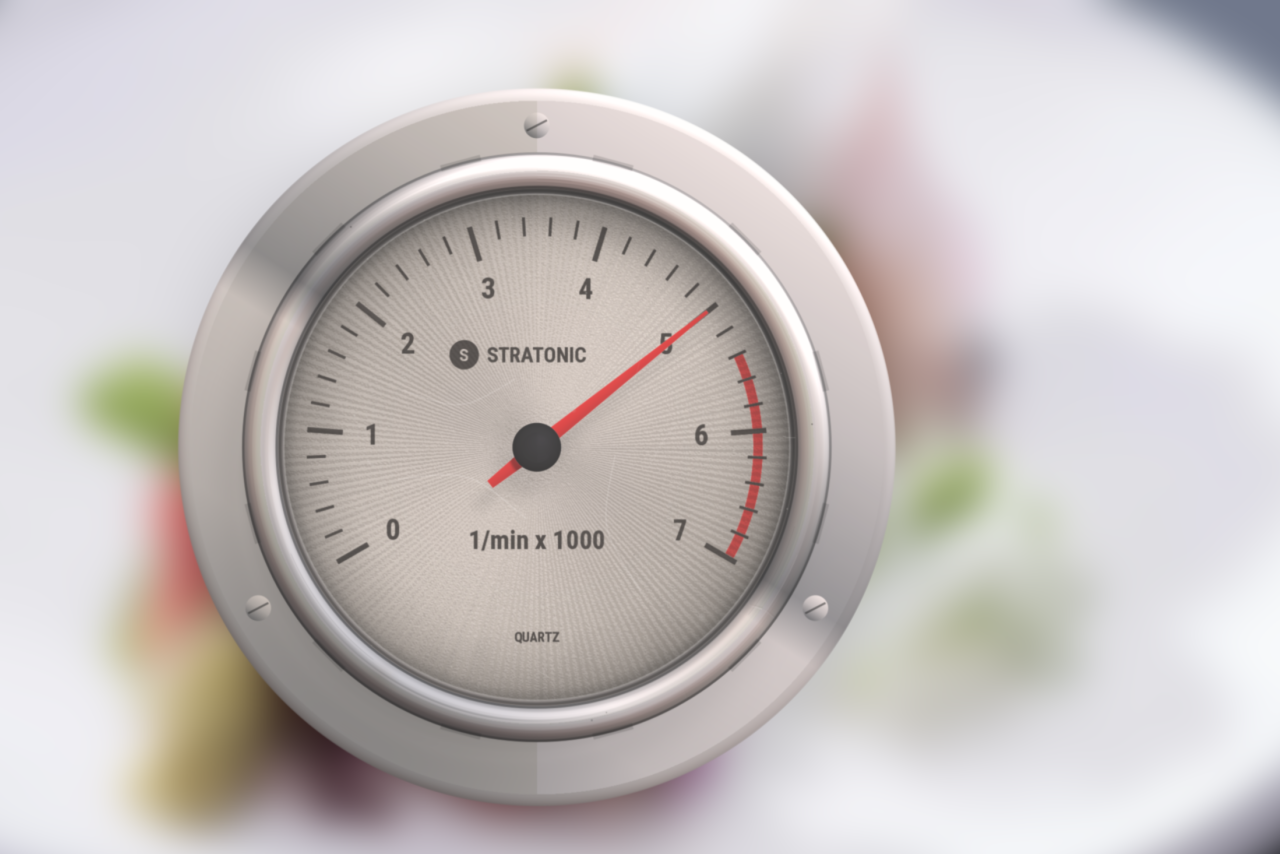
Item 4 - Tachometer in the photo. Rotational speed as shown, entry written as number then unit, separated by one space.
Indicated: 5000 rpm
